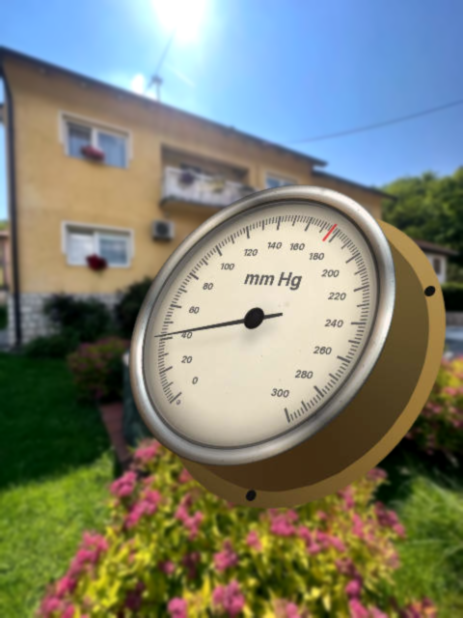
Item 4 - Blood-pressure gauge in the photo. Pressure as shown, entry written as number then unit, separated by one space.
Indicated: 40 mmHg
